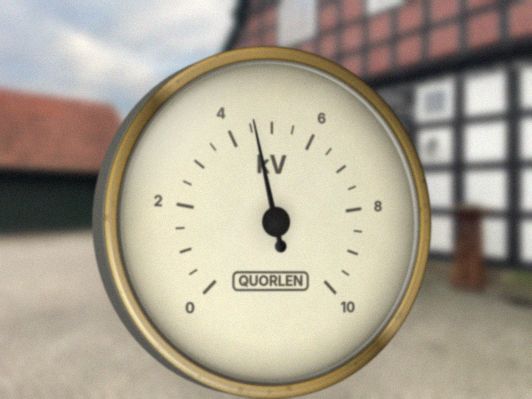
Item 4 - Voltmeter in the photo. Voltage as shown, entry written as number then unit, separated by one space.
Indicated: 4.5 kV
